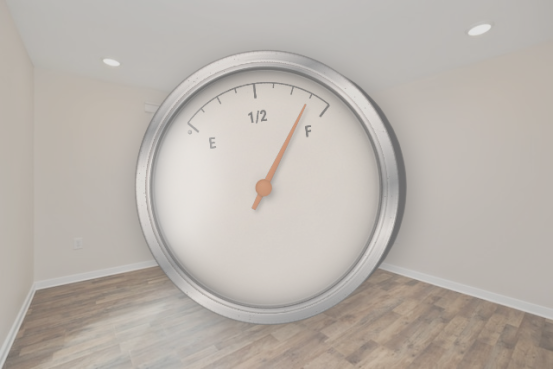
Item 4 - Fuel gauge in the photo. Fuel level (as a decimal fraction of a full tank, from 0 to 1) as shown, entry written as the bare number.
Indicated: 0.875
